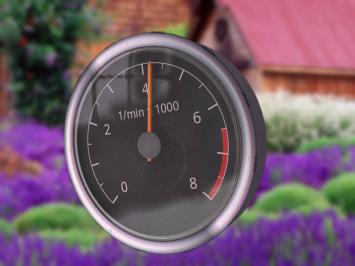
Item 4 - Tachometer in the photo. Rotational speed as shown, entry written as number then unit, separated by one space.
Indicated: 4250 rpm
